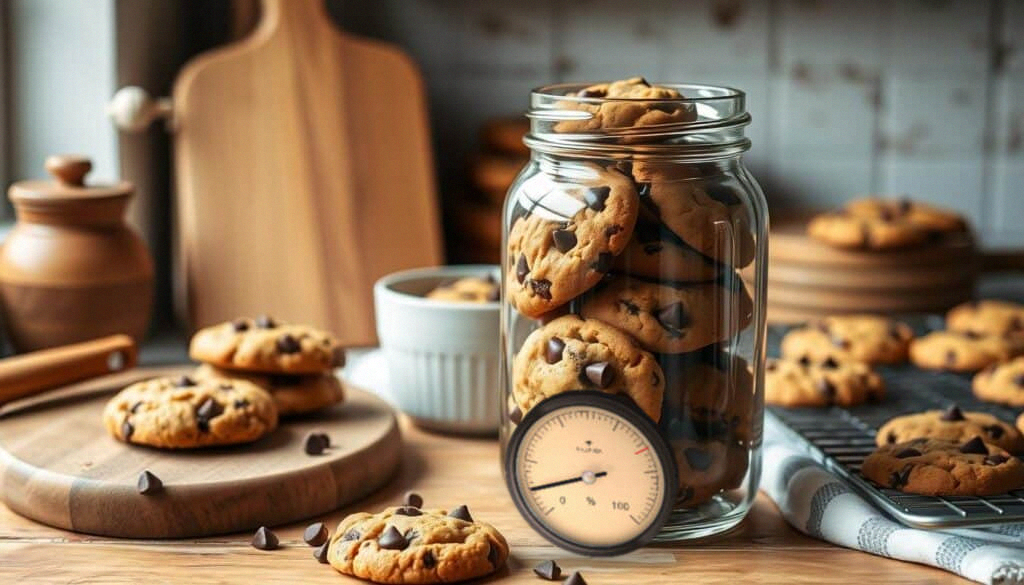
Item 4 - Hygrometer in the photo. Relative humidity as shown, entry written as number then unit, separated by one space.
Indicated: 10 %
